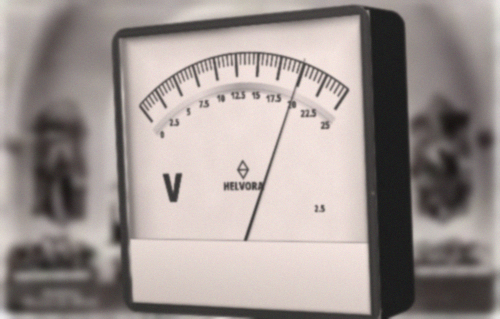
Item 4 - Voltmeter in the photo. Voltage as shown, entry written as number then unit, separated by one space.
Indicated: 20 V
